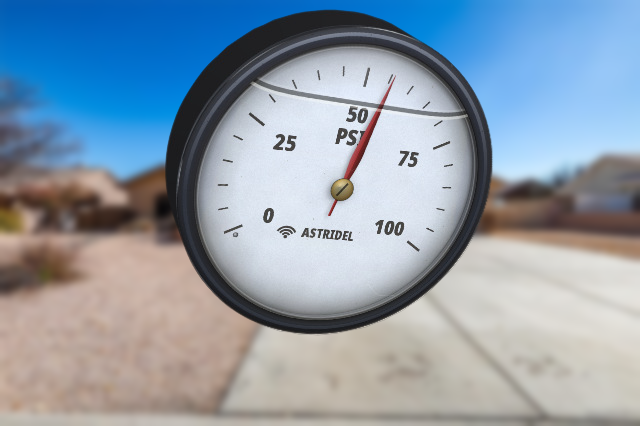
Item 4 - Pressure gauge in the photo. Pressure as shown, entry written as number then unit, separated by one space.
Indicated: 55 psi
